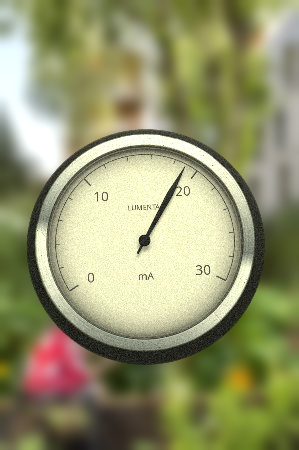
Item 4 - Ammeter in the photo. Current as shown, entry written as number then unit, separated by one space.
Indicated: 19 mA
